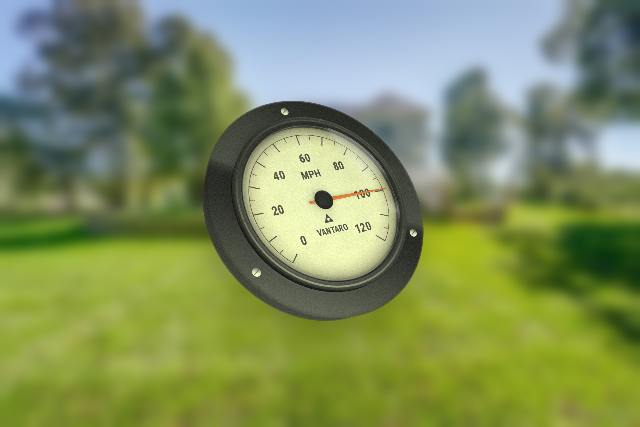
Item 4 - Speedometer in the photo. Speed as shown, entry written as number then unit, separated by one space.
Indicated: 100 mph
